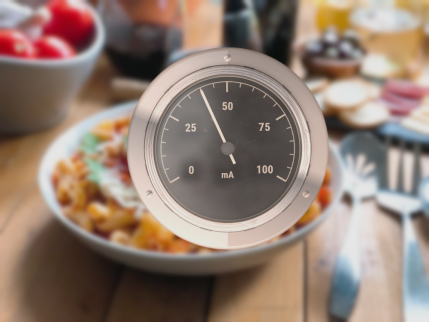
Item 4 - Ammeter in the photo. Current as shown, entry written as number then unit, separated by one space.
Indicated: 40 mA
